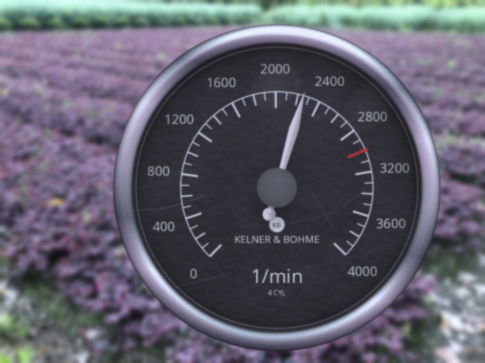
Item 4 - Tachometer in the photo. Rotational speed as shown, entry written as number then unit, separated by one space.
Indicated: 2250 rpm
